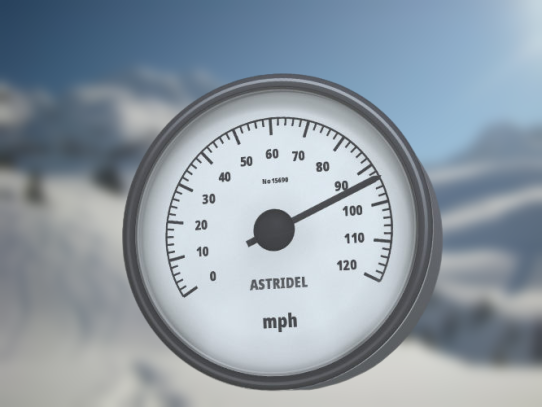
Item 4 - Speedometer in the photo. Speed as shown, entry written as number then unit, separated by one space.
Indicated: 94 mph
